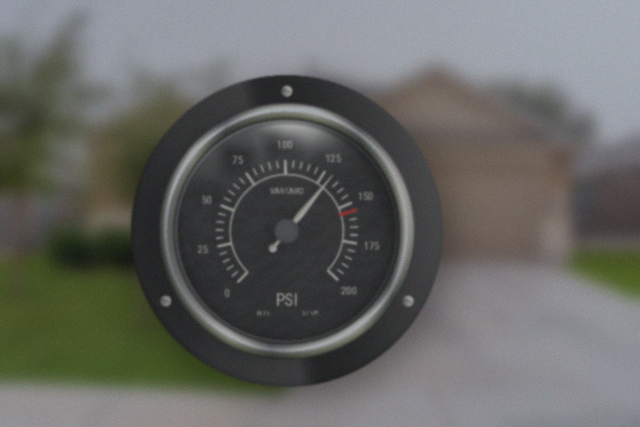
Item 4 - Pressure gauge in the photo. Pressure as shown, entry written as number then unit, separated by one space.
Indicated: 130 psi
